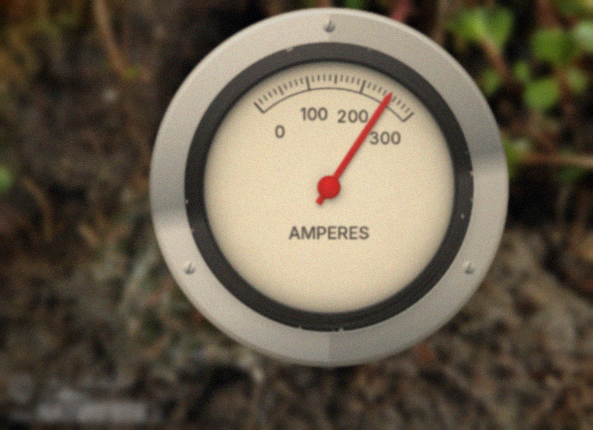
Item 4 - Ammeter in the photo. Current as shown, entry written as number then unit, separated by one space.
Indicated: 250 A
